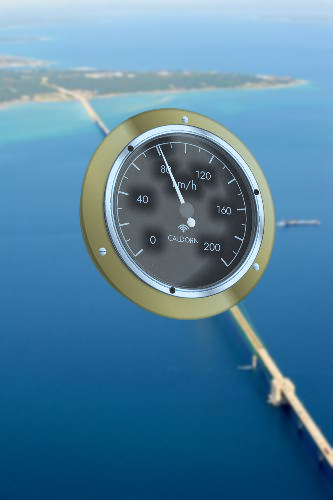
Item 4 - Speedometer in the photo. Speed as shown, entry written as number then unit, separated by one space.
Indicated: 80 km/h
